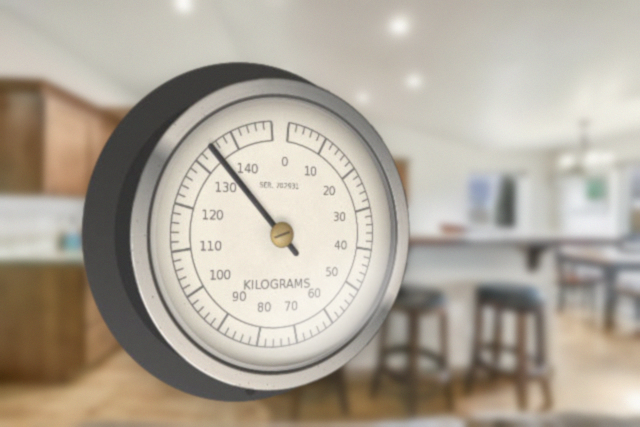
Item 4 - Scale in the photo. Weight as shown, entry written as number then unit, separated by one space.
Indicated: 134 kg
